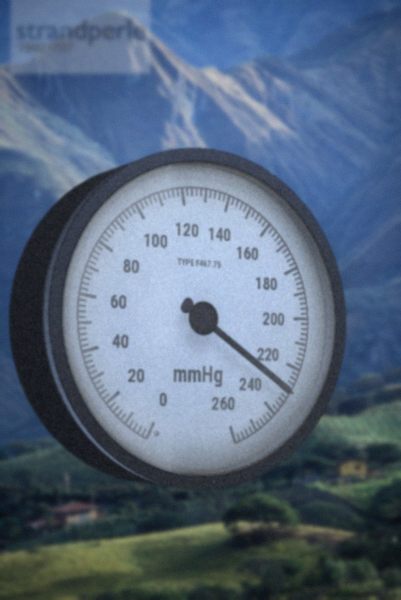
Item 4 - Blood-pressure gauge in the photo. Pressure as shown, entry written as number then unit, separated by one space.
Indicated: 230 mmHg
